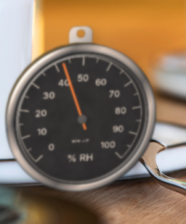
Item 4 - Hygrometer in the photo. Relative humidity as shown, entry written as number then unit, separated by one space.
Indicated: 42.5 %
